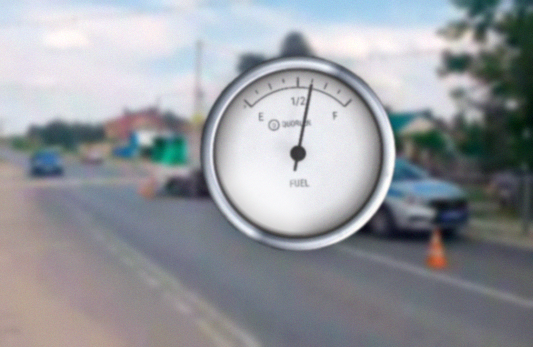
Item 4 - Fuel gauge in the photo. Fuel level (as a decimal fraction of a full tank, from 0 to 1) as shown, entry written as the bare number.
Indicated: 0.625
